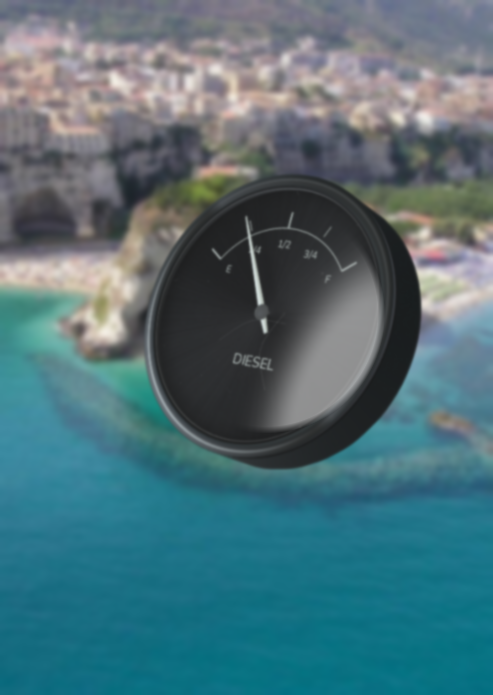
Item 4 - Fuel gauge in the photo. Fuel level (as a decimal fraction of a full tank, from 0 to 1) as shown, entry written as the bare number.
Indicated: 0.25
